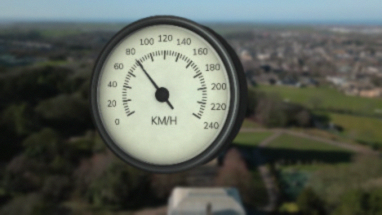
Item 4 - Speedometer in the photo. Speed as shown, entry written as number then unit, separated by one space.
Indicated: 80 km/h
